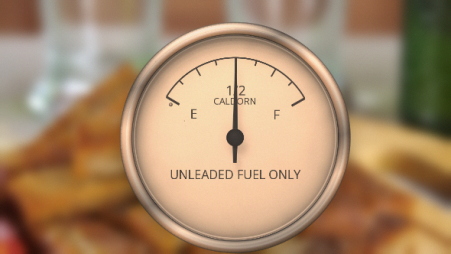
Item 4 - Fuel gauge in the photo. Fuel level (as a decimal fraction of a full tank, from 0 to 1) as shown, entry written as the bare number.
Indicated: 0.5
